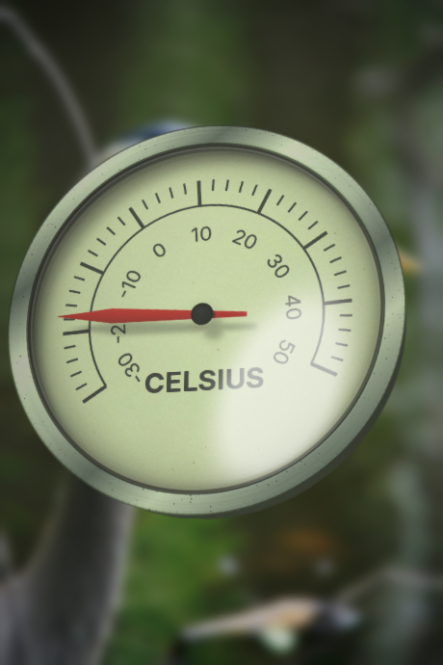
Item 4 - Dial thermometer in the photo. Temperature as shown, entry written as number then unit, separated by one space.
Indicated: -18 °C
